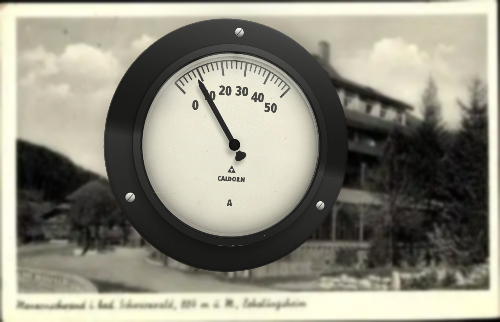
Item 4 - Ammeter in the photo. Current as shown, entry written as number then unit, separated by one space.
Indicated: 8 A
